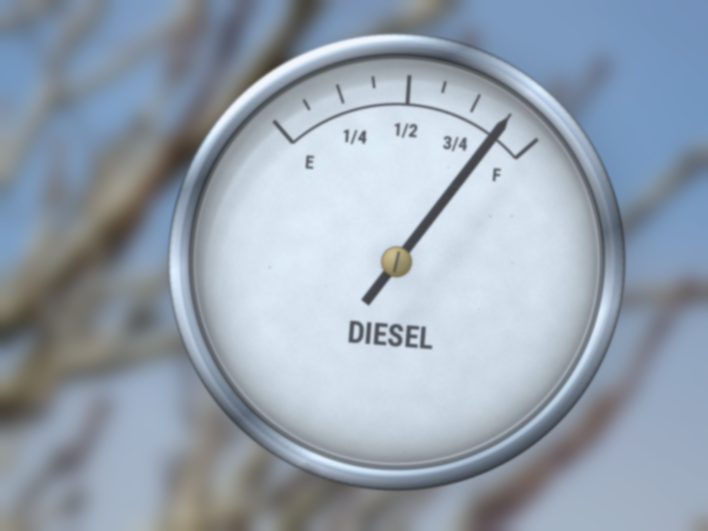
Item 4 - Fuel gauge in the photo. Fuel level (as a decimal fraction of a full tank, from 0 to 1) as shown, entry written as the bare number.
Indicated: 0.875
